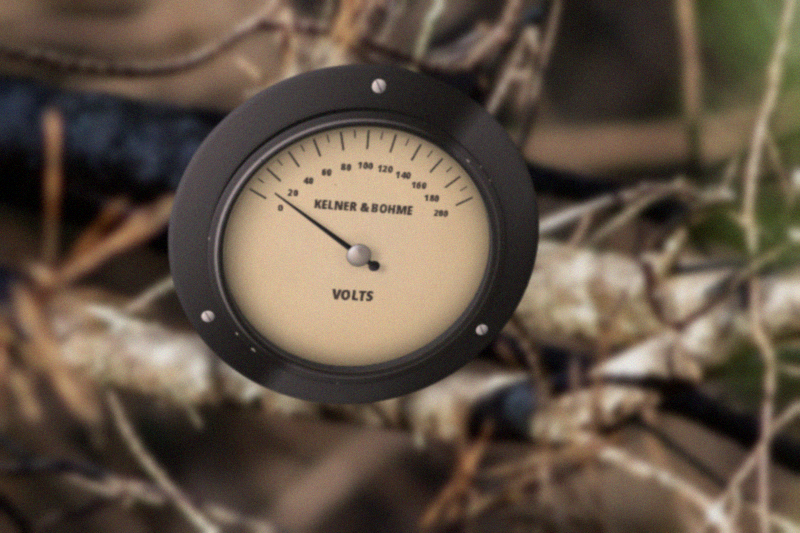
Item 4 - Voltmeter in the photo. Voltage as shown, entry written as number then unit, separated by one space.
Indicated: 10 V
